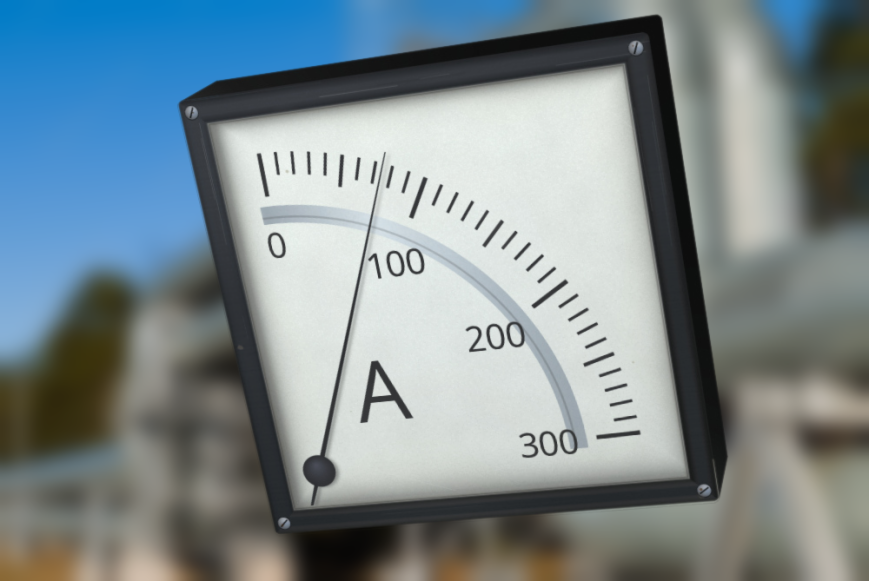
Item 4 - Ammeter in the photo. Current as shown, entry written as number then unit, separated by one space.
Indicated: 75 A
